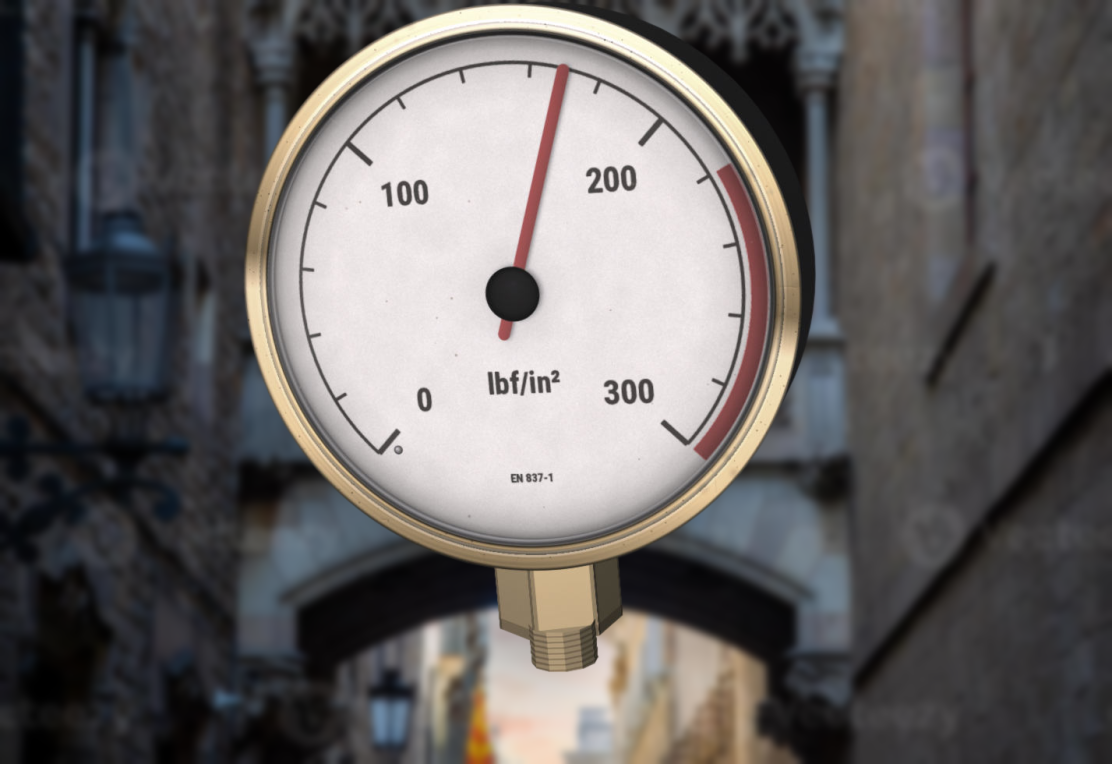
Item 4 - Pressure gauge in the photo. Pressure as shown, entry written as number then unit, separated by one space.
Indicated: 170 psi
